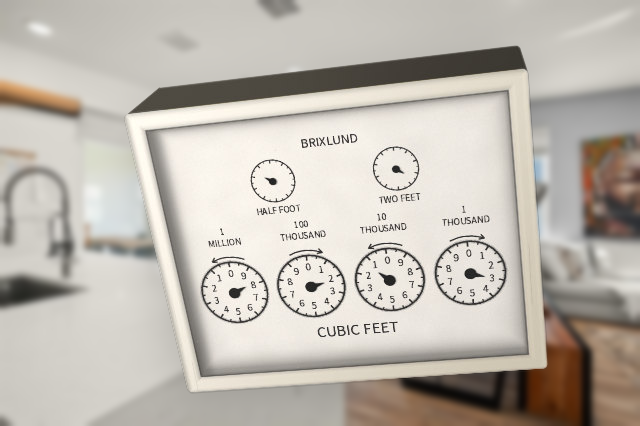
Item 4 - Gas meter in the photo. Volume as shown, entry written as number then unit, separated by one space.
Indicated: 821300 ft³
